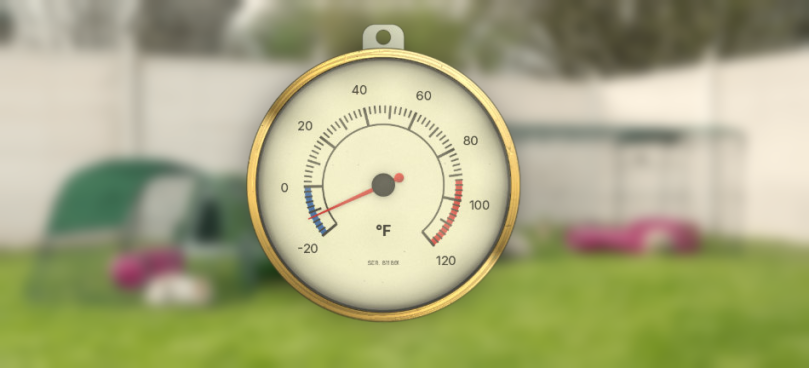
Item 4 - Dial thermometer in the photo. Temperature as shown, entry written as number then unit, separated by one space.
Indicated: -12 °F
